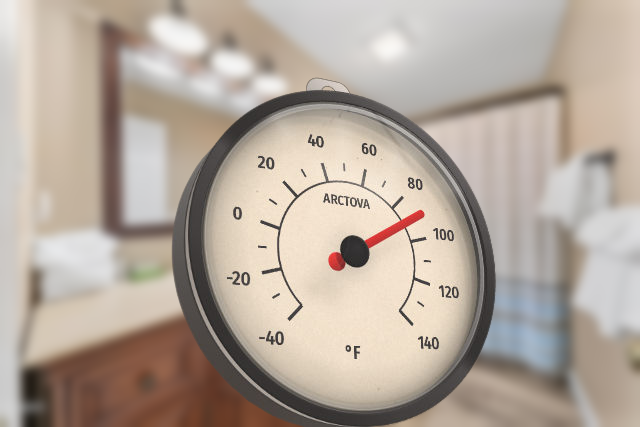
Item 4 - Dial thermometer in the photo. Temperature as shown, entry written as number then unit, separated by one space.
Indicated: 90 °F
